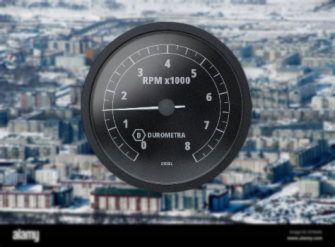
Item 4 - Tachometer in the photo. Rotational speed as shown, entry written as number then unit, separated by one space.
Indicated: 1500 rpm
